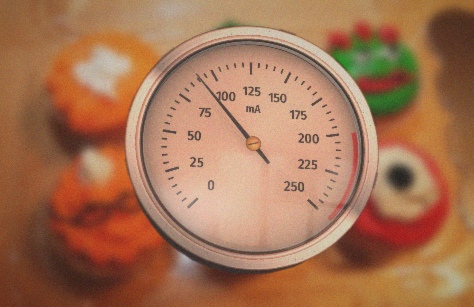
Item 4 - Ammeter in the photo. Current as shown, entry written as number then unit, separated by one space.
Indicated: 90 mA
